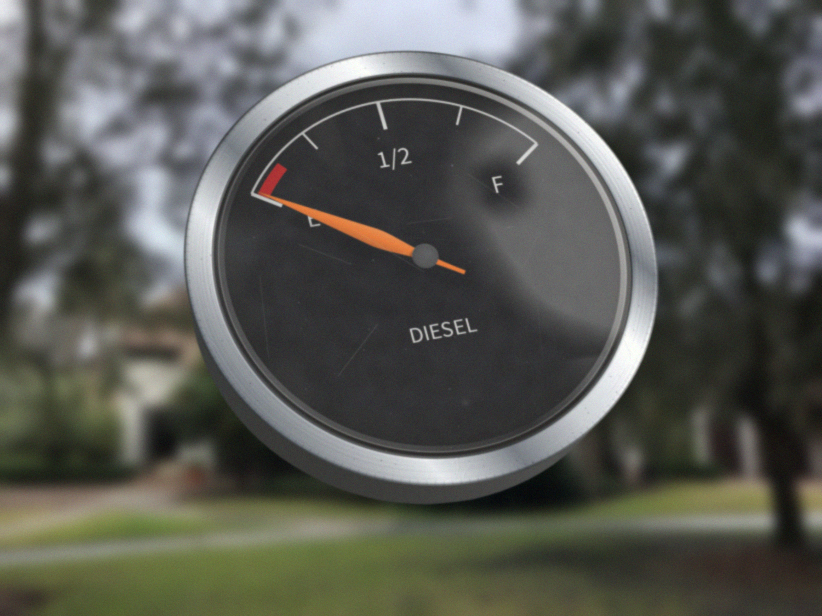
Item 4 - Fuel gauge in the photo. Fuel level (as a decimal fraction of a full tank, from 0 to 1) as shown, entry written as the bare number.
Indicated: 0
